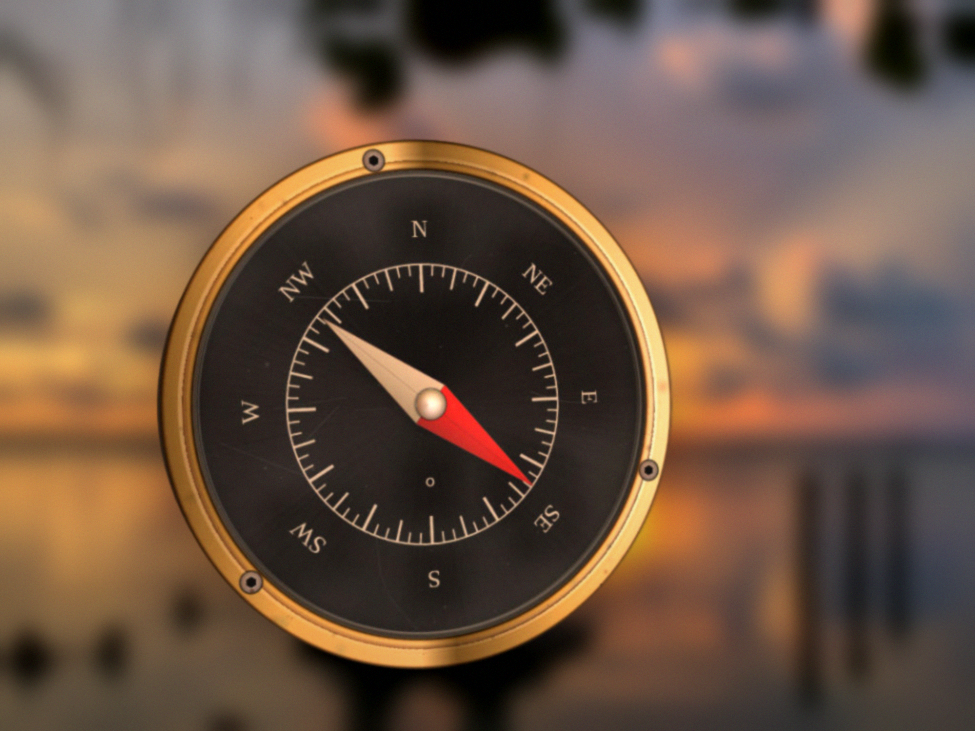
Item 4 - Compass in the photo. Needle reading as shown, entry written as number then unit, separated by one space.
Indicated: 130 °
